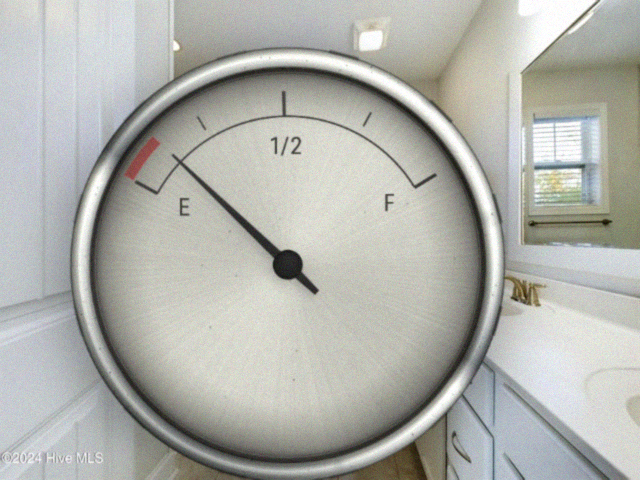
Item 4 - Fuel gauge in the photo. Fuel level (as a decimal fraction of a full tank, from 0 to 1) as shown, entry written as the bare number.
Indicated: 0.125
